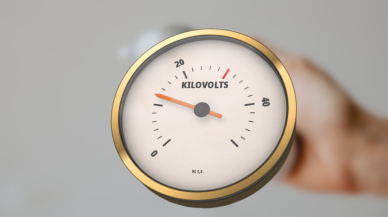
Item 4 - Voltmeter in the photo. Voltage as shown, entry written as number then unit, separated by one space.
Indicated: 12 kV
